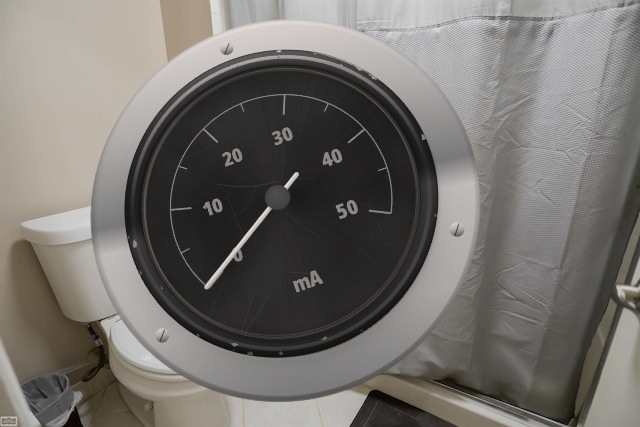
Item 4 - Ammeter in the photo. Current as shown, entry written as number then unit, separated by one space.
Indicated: 0 mA
